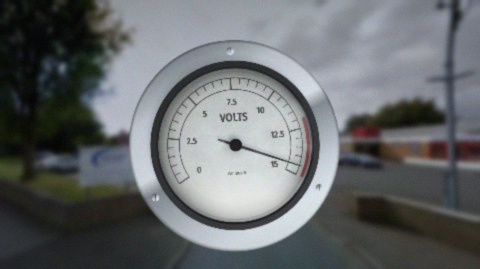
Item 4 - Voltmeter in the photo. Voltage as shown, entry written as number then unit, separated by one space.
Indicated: 14.5 V
